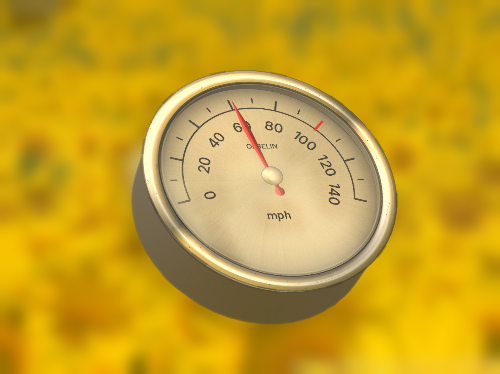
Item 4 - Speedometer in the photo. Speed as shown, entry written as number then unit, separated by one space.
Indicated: 60 mph
